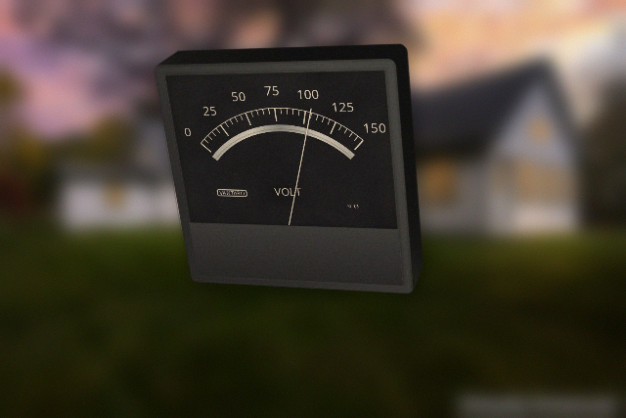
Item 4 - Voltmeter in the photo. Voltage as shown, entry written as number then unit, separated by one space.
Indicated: 105 V
